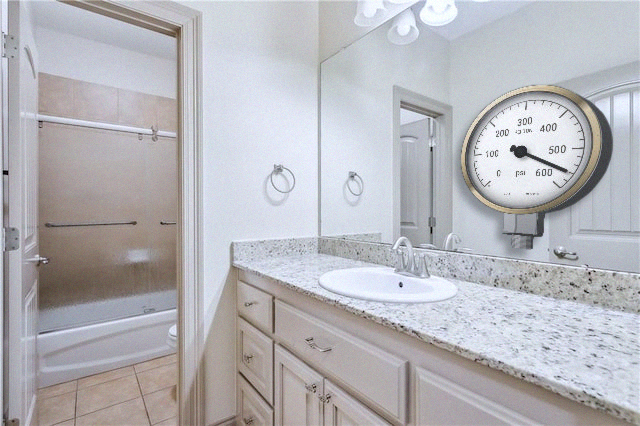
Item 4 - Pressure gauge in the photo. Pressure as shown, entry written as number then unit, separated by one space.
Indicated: 560 psi
